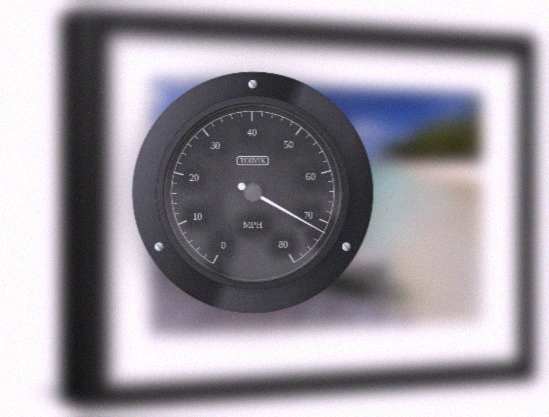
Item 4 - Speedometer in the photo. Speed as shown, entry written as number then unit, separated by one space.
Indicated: 72 mph
